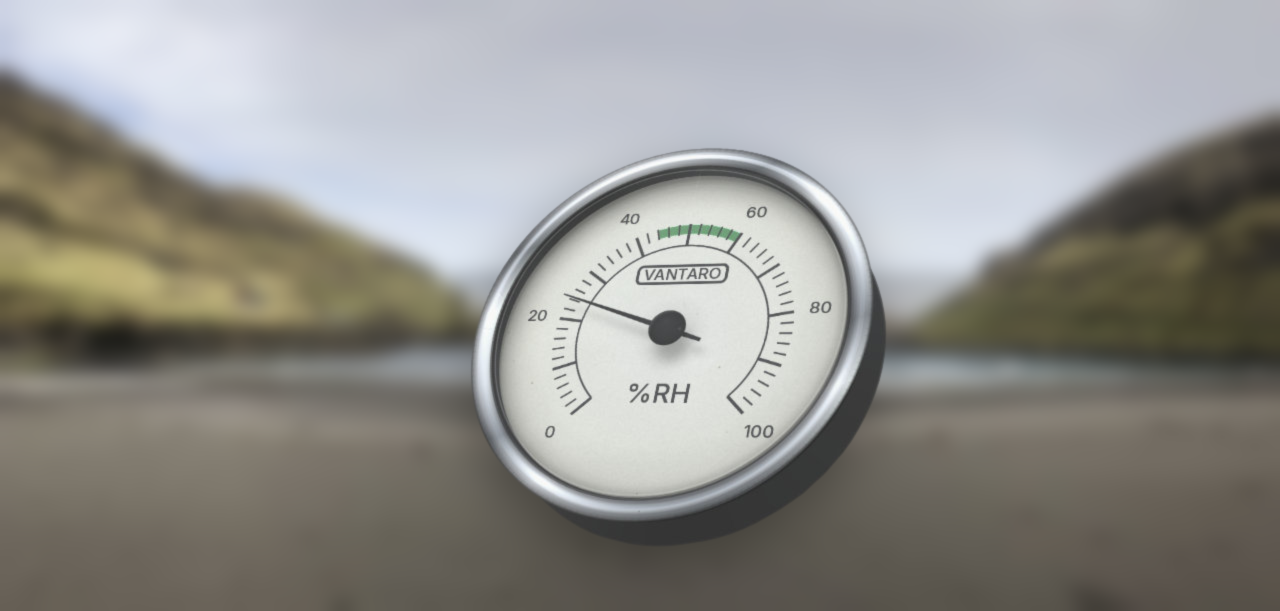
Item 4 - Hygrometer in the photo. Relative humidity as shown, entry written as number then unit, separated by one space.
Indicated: 24 %
